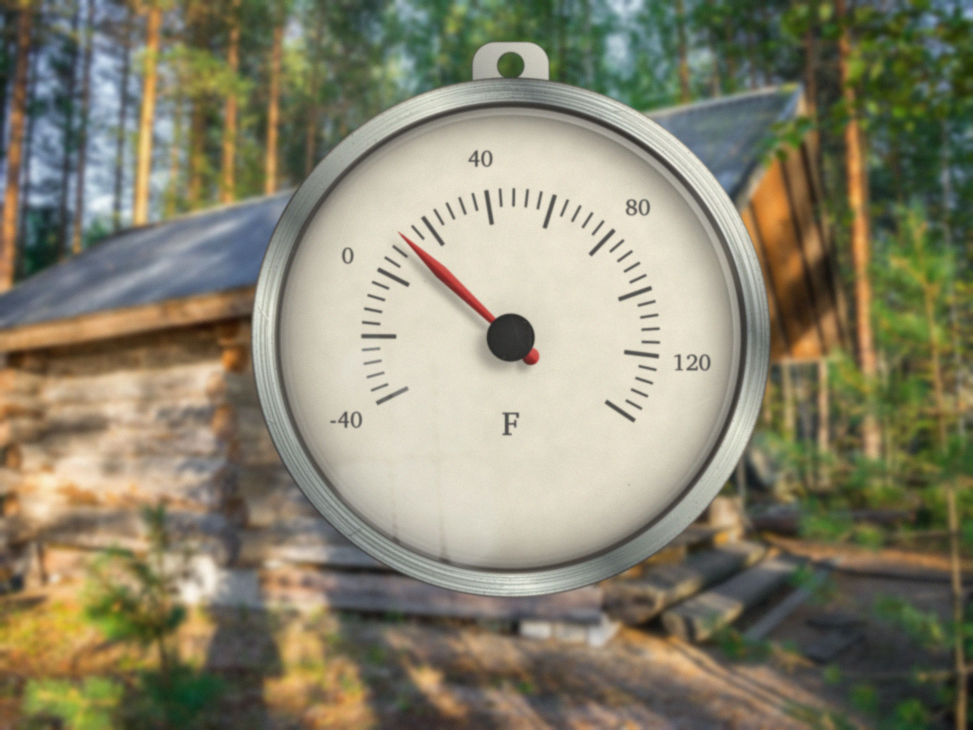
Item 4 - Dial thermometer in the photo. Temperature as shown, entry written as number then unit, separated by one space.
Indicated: 12 °F
